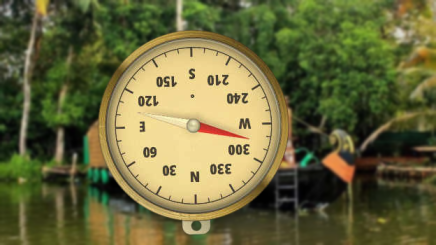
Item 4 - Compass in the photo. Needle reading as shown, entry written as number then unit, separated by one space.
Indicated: 285 °
